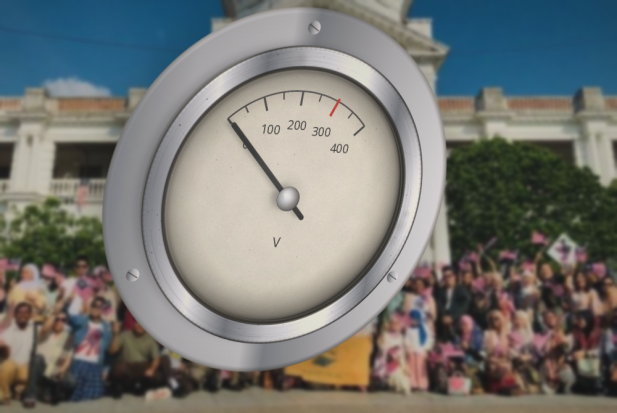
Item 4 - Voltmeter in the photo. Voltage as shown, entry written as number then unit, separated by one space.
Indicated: 0 V
